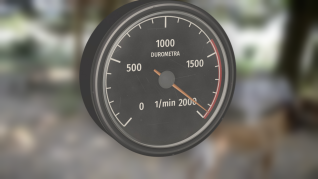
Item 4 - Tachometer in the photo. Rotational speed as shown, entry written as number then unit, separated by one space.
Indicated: 1950 rpm
